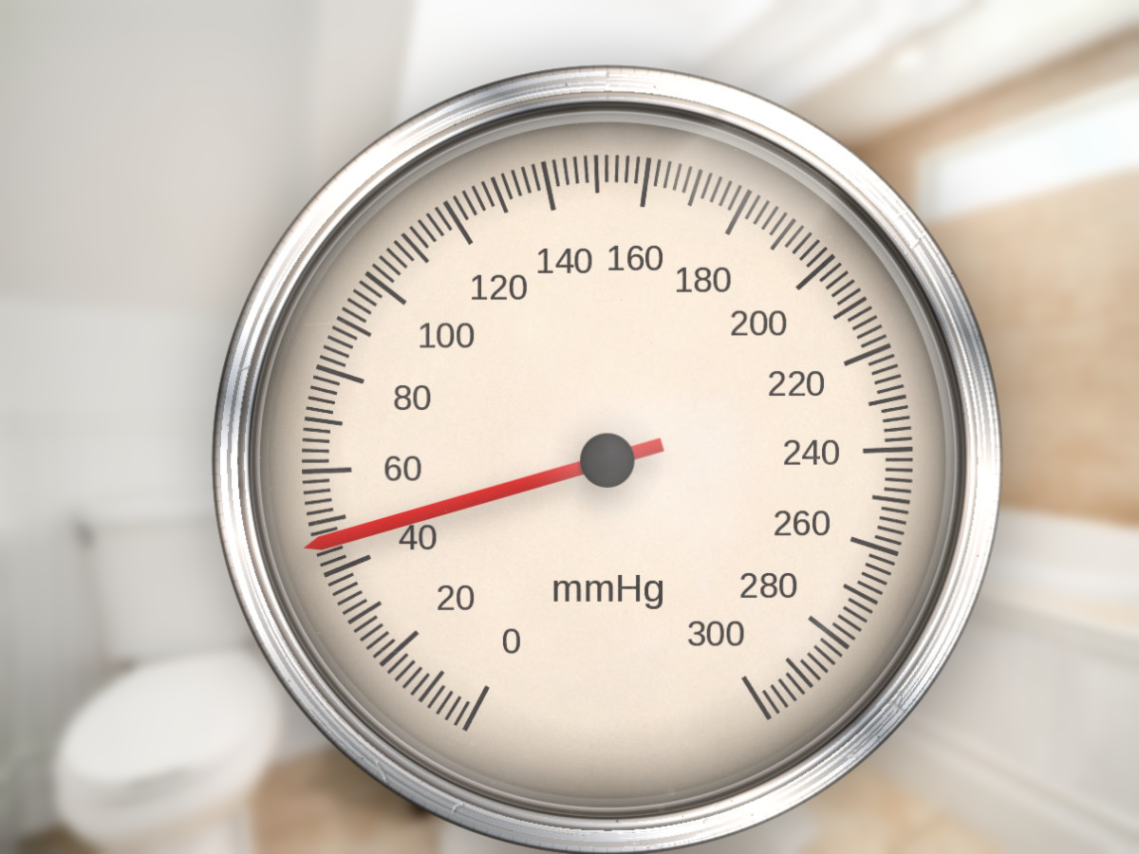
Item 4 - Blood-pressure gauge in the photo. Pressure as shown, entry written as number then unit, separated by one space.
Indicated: 46 mmHg
